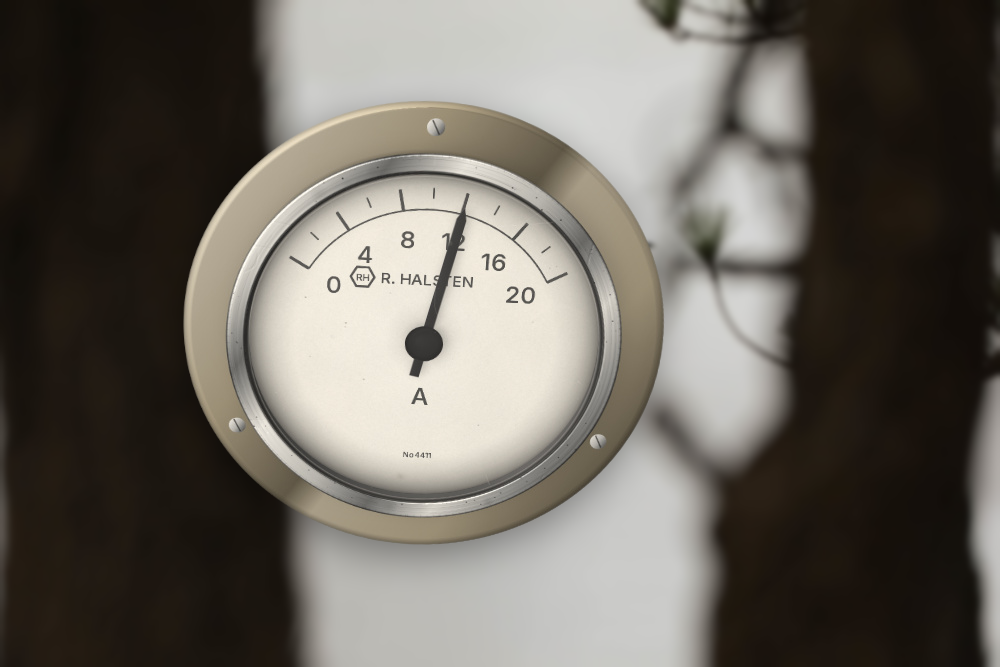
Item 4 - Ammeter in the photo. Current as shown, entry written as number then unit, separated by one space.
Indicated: 12 A
